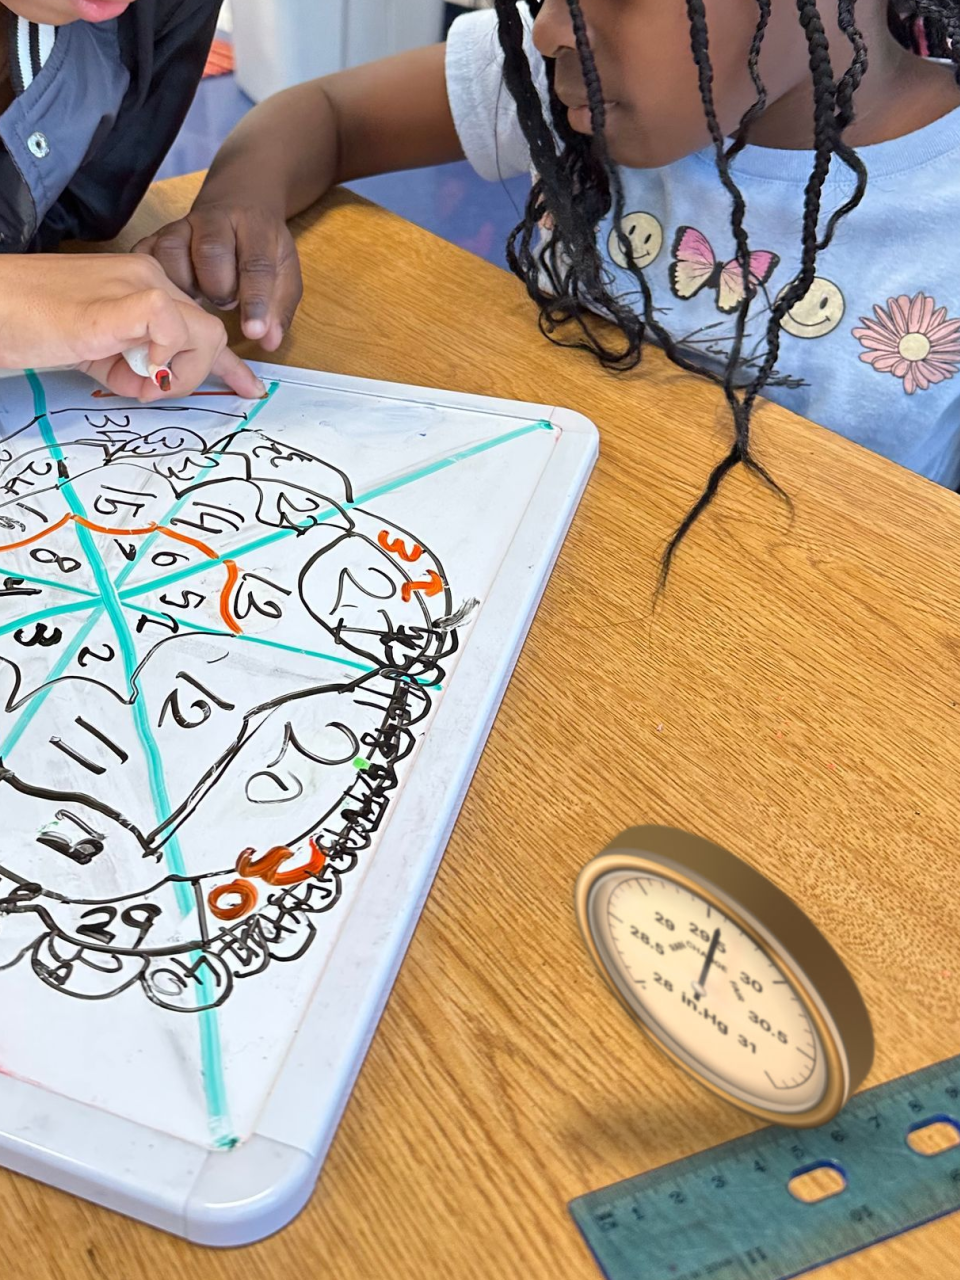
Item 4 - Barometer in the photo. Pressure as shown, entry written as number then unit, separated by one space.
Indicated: 29.6 inHg
